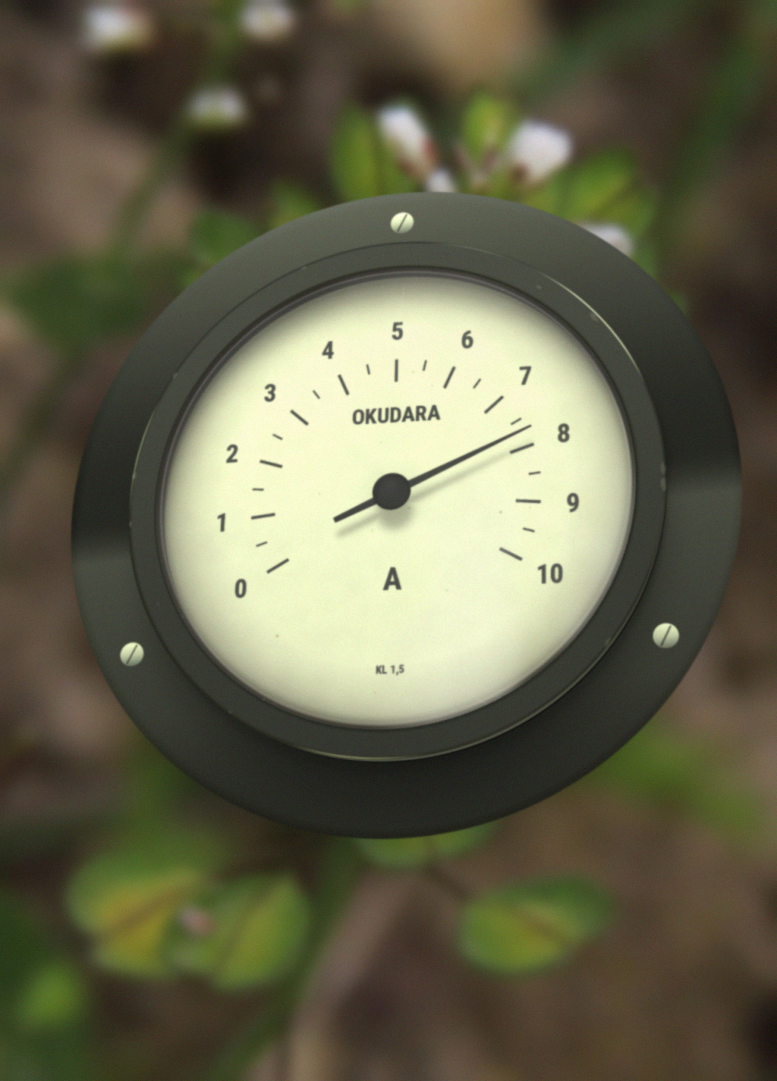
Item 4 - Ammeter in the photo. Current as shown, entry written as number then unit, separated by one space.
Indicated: 7.75 A
